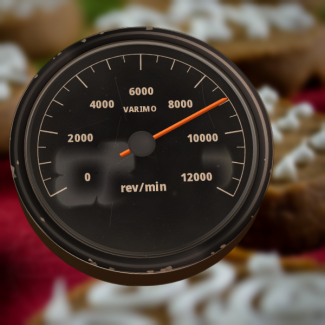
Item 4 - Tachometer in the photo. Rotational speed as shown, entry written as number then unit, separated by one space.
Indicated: 9000 rpm
